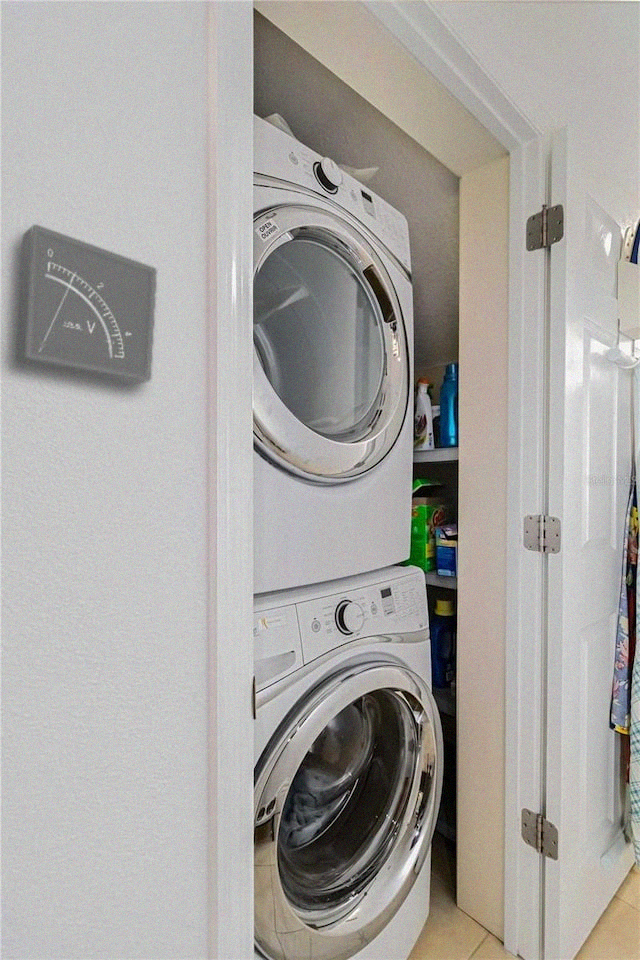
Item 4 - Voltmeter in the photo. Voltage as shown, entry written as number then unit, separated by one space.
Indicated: 1 V
